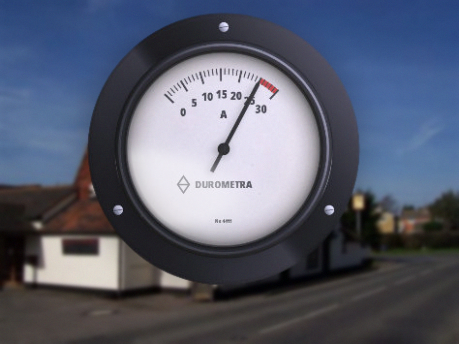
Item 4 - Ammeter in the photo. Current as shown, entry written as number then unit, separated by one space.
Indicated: 25 A
